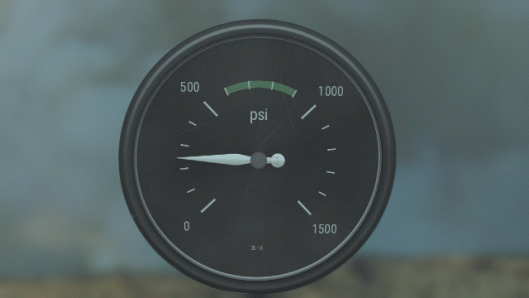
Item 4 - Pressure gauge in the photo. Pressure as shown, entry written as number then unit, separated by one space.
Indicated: 250 psi
